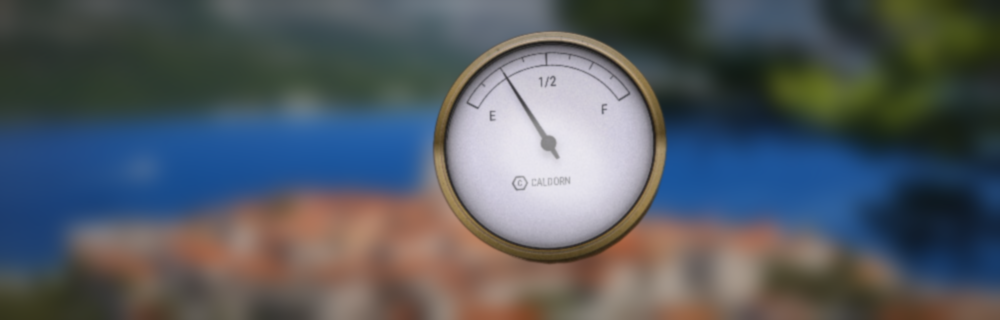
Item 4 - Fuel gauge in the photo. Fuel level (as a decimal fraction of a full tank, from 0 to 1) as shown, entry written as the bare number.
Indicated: 0.25
